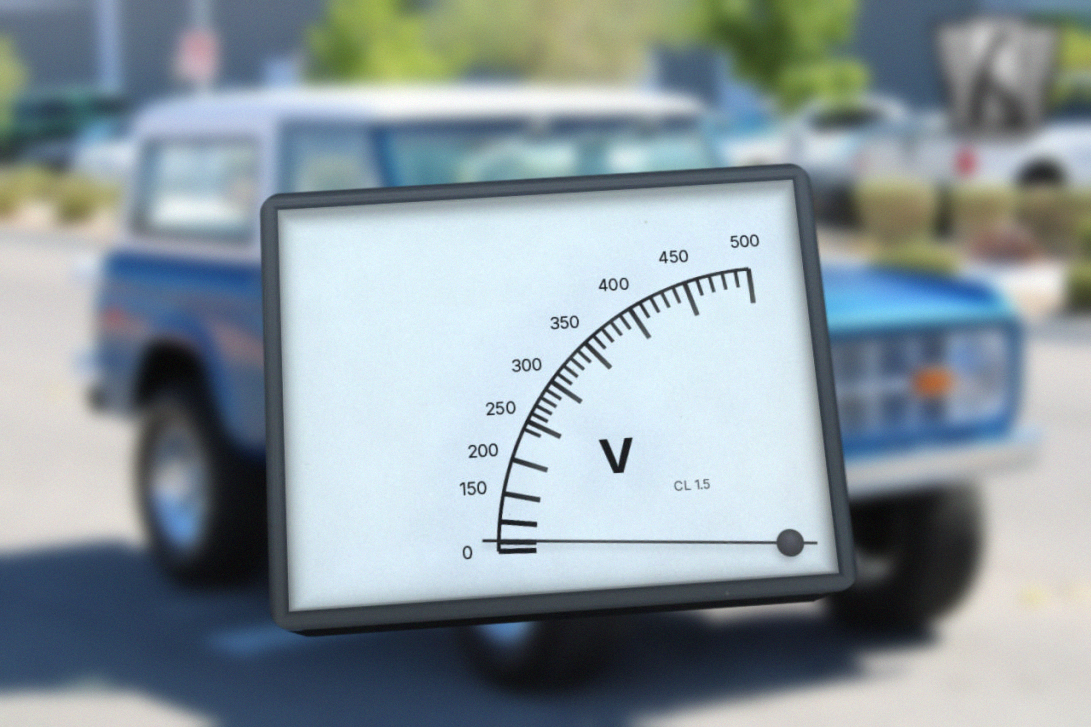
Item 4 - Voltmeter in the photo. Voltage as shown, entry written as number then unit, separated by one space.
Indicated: 50 V
